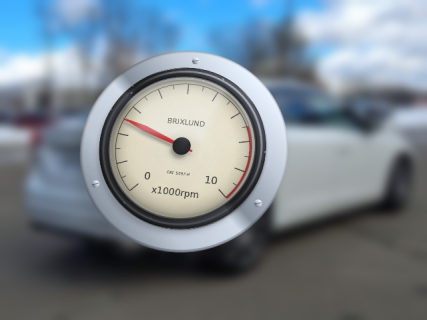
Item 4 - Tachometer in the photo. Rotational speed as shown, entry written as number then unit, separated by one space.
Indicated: 2500 rpm
